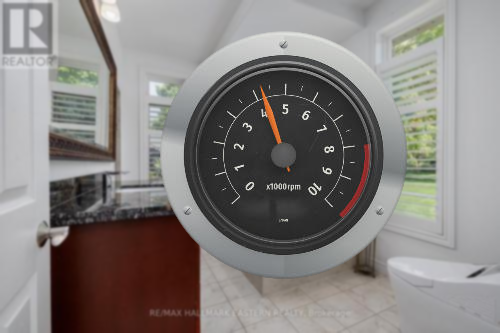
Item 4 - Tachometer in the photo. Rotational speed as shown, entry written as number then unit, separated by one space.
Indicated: 4250 rpm
